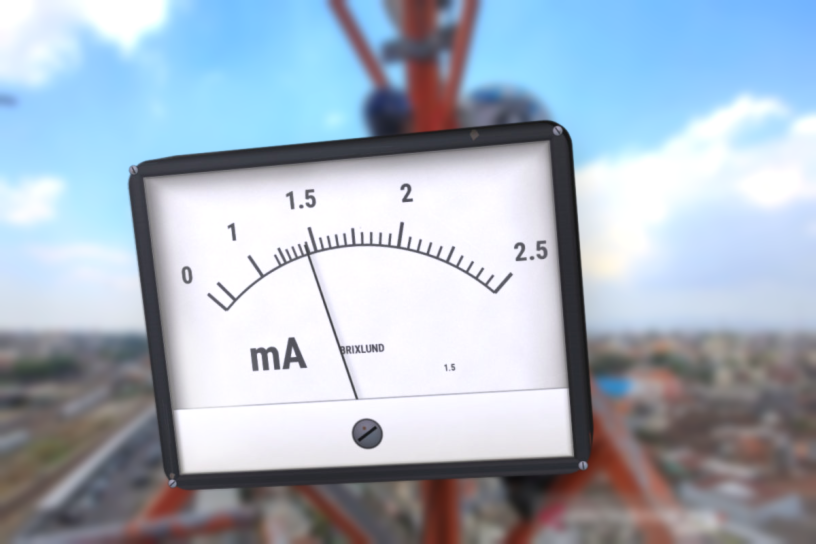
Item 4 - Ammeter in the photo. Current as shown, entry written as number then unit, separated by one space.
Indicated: 1.45 mA
